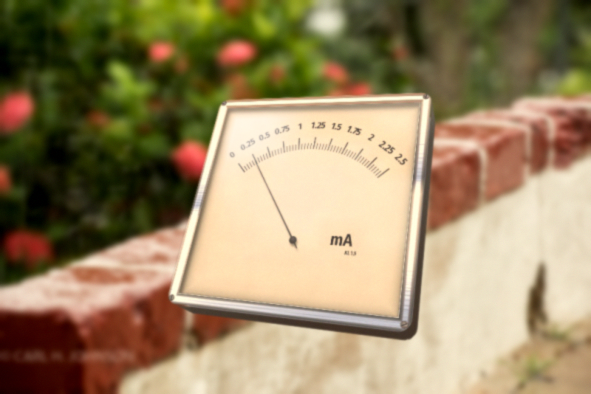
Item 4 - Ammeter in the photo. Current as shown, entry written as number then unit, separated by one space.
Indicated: 0.25 mA
